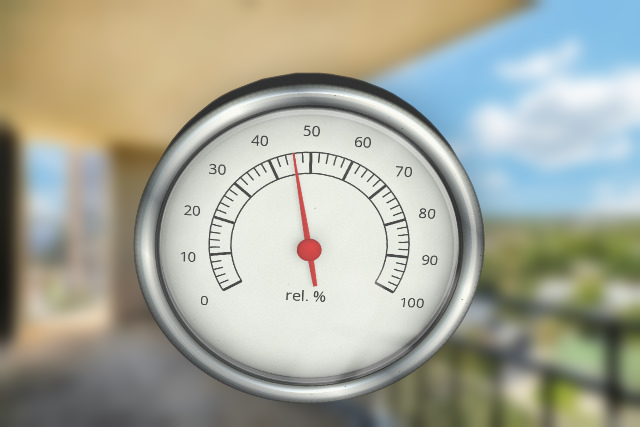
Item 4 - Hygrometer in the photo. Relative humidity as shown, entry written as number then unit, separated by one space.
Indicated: 46 %
